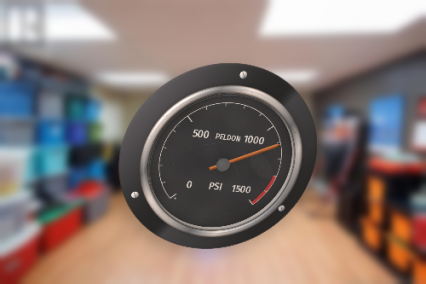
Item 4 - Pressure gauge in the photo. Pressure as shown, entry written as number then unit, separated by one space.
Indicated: 1100 psi
